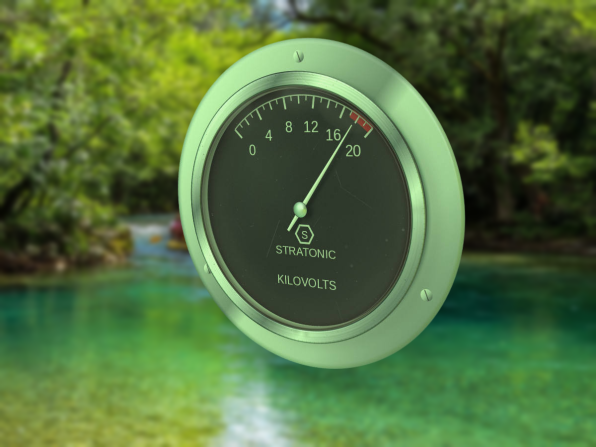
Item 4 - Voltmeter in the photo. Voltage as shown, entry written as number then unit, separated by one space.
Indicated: 18 kV
